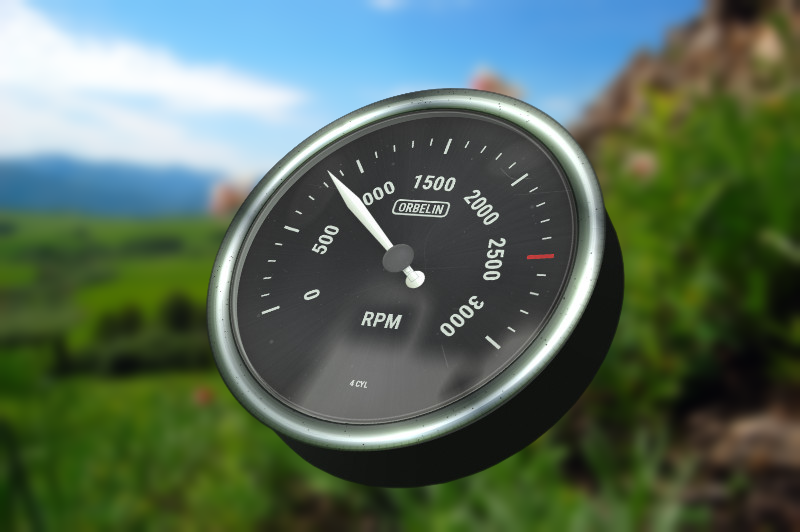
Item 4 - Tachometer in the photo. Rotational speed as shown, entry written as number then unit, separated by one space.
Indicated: 850 rpm
